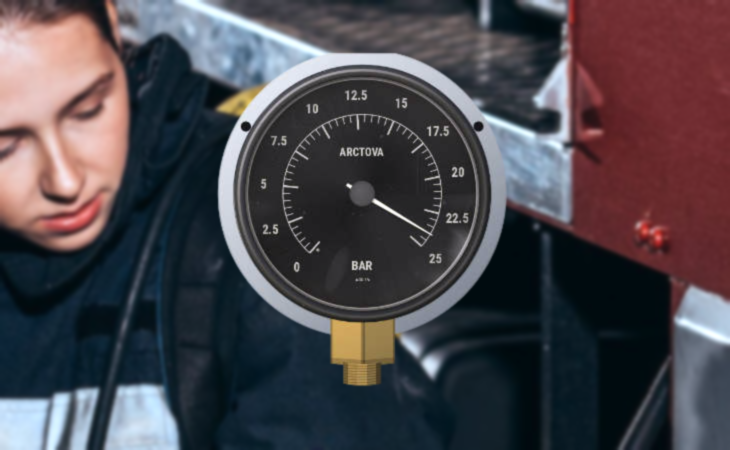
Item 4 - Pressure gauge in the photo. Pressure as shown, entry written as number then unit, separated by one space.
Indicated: 24 bar
